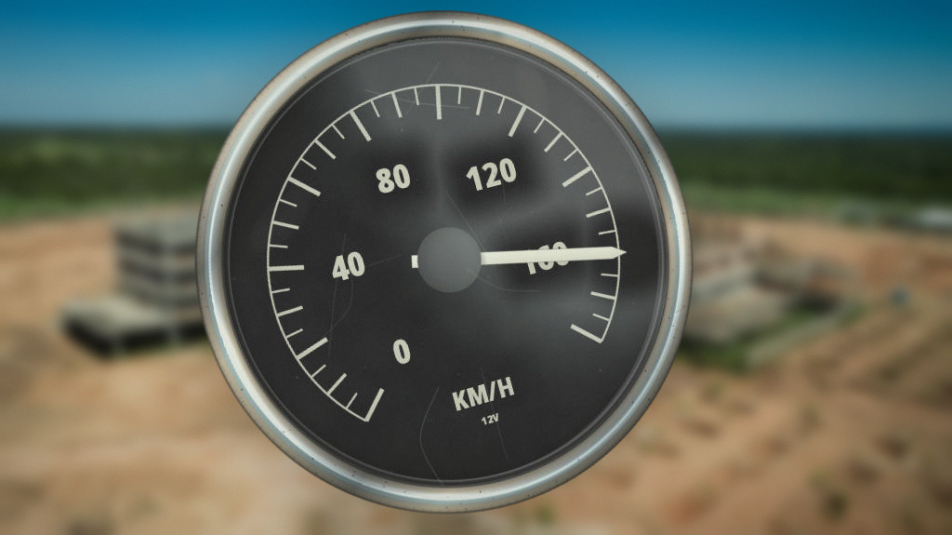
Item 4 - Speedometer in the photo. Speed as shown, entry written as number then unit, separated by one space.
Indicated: 160 km/h
